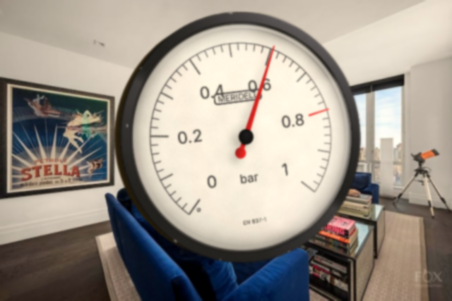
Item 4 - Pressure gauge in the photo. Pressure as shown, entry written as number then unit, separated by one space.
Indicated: 0.6 bar
